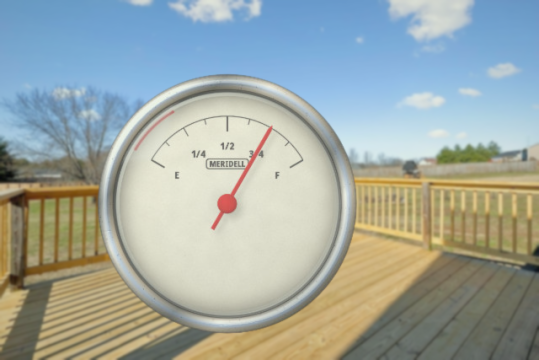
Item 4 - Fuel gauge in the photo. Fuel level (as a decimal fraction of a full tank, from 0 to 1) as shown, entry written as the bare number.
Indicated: 0.75
